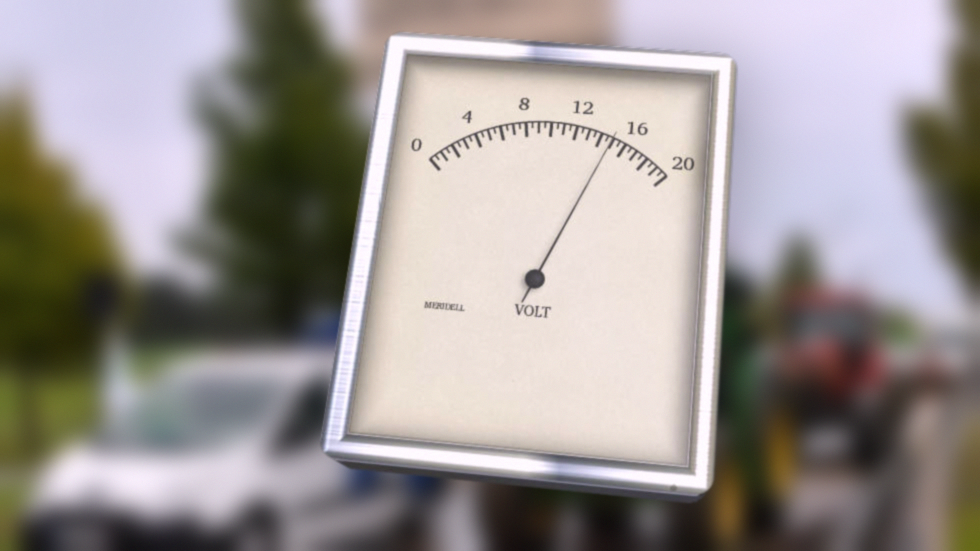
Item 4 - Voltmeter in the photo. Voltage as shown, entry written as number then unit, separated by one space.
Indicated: 15 V
